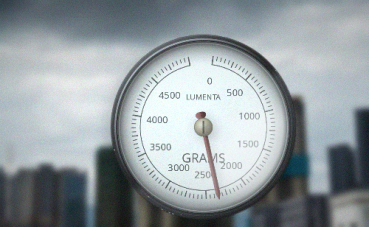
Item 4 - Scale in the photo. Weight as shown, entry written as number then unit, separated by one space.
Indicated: 2350 g
